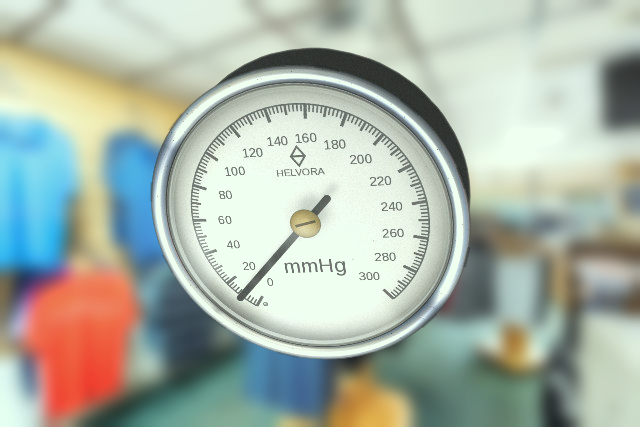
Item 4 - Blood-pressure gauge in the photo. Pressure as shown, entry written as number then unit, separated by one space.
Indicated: 10 mmHg
